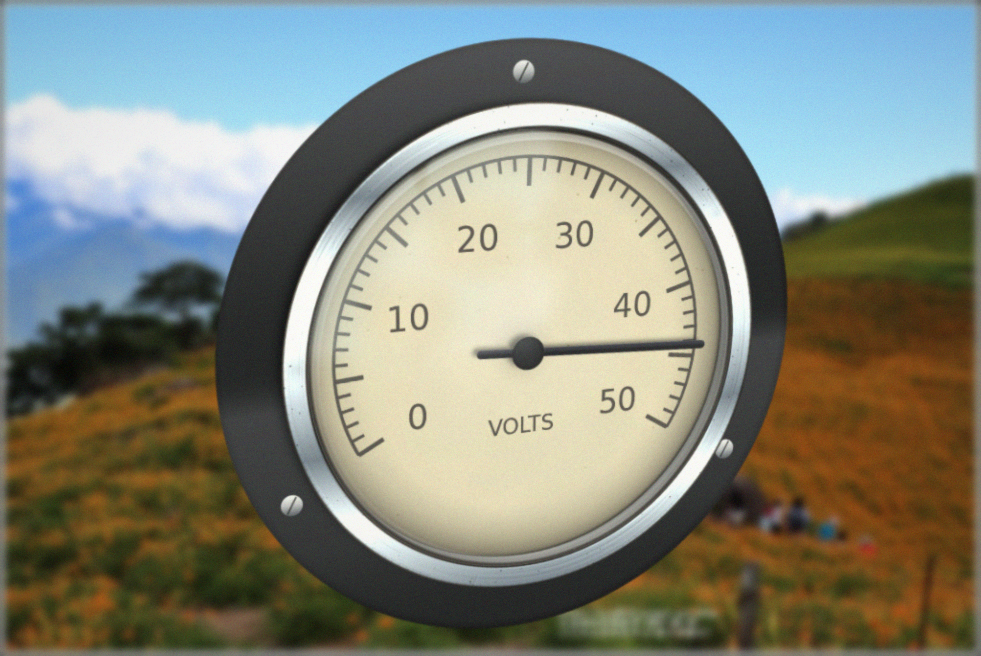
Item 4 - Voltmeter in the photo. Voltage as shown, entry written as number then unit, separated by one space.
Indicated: 44 V
